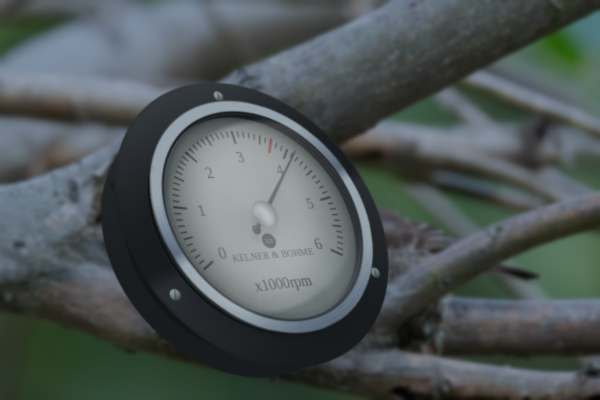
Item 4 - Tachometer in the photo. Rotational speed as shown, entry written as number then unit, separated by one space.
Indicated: 4100 rpm
